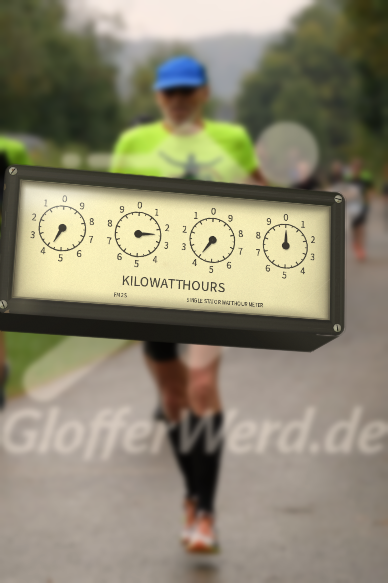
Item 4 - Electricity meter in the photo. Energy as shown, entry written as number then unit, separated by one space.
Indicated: 4240 kWh
